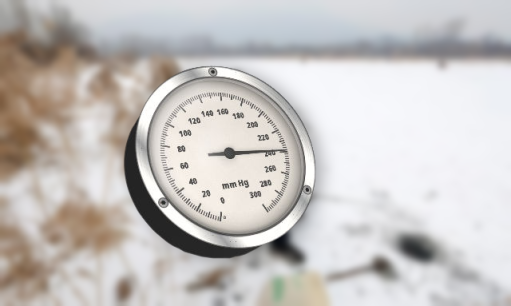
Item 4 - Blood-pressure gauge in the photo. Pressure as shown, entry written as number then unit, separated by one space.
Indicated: 240 mmHg
